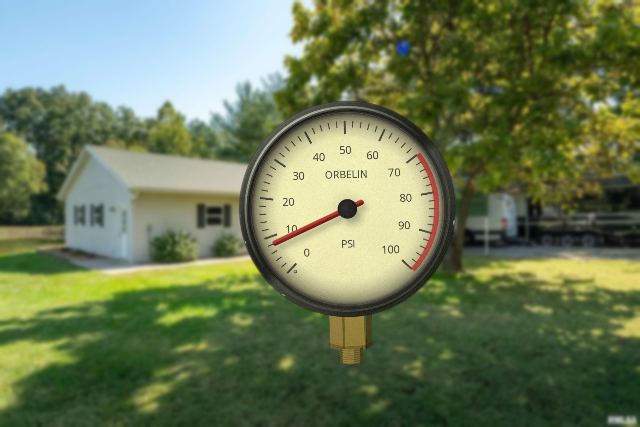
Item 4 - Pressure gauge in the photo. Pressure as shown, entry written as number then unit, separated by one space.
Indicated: 8 psi
